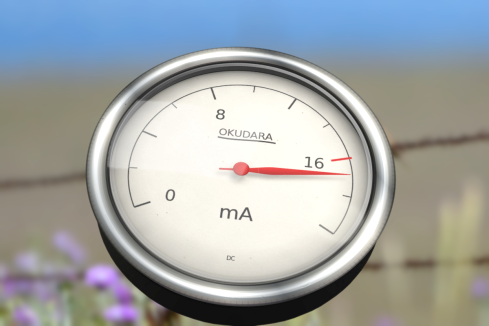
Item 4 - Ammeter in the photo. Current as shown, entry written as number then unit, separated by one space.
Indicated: 17 mA
